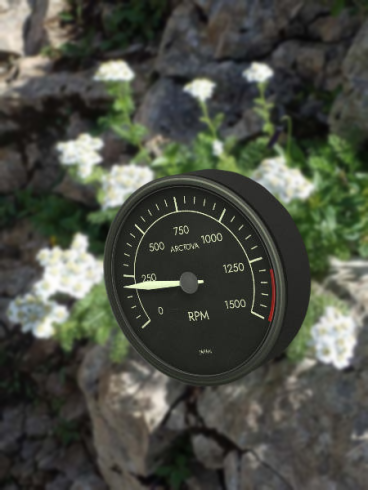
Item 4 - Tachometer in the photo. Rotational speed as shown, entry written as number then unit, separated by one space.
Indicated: 200 rpm
